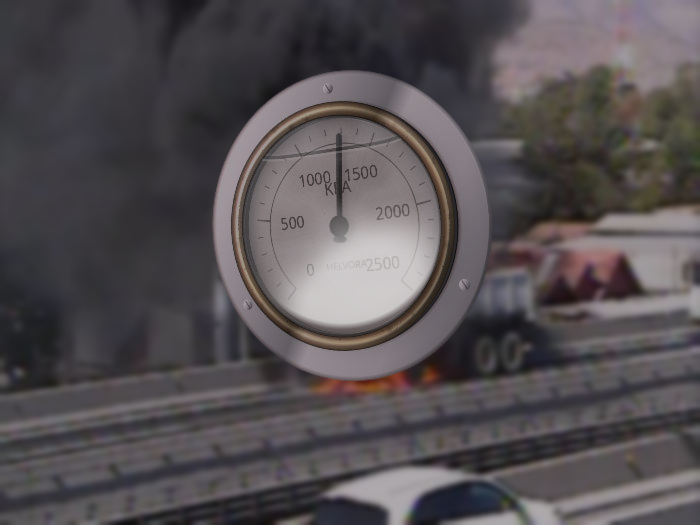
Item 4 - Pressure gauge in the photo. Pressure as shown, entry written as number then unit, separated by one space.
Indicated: 1300 kPa
